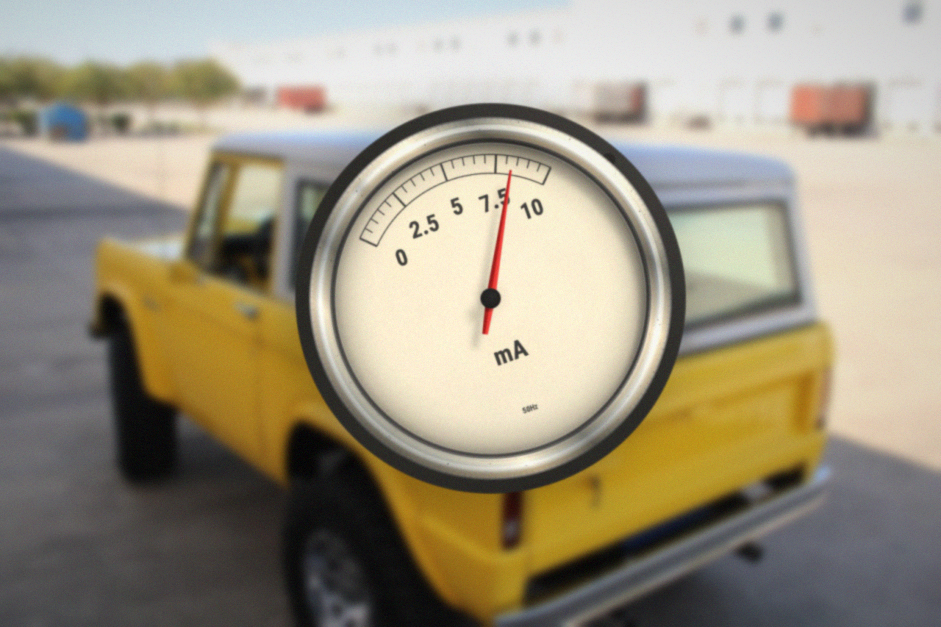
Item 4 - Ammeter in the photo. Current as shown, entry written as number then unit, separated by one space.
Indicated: 8.25 mA
